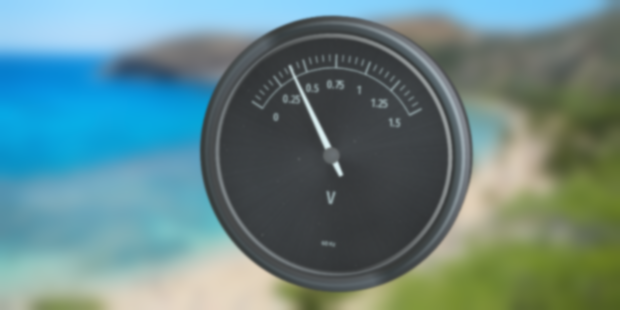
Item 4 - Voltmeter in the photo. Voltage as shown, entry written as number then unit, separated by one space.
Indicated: 0.4 V
